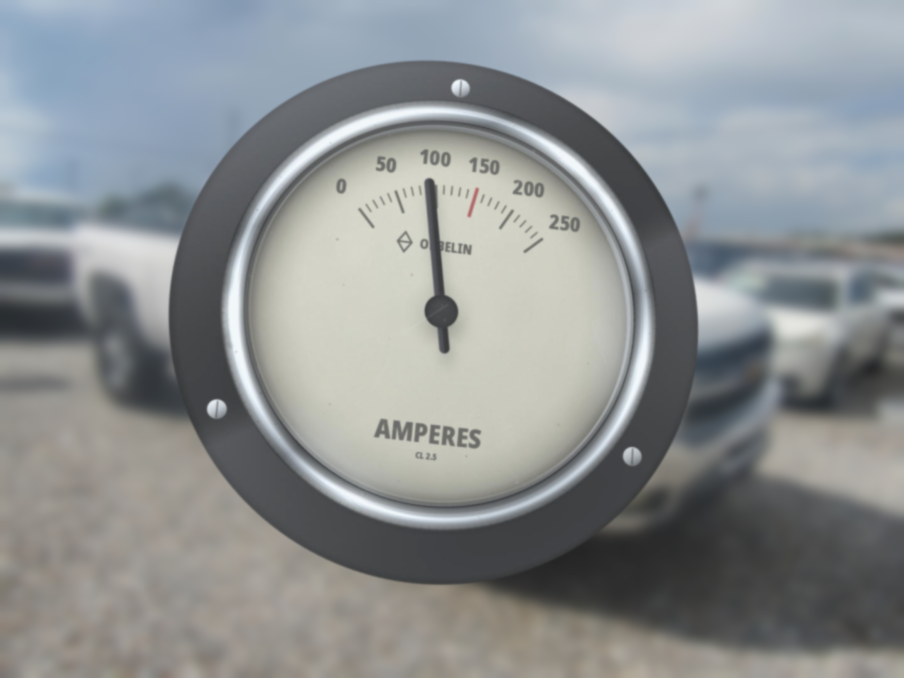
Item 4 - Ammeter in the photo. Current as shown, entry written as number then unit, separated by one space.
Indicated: 90 A
